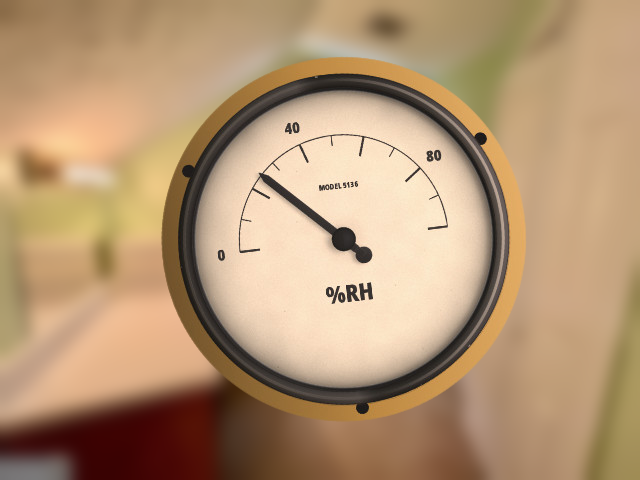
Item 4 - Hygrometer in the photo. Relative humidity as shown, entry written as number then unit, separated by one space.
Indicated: 25 %
